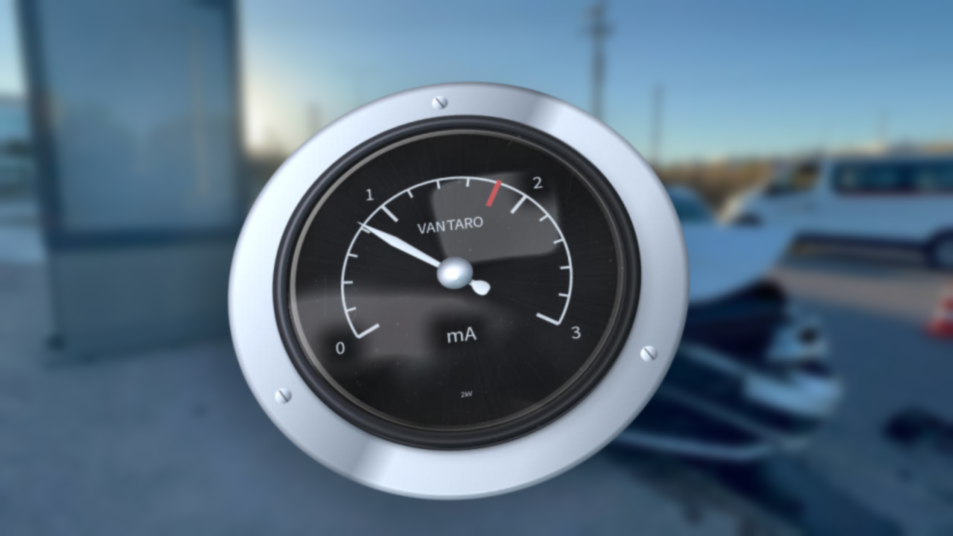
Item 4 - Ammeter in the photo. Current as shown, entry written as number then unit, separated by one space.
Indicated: 0.8 mA
